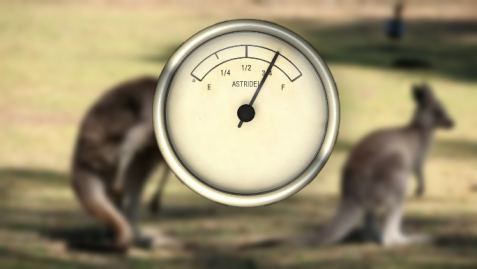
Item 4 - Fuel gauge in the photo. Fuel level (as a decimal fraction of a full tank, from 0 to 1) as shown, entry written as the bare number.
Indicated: 0.75
